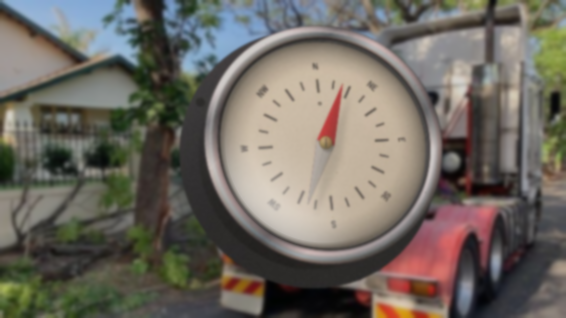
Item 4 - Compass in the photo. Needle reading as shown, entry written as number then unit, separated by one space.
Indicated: 22.5 °
